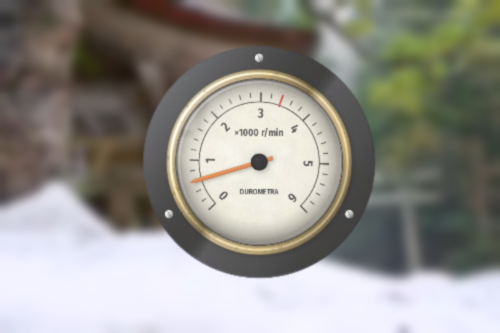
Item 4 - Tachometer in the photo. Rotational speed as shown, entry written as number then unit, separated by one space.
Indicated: 600 rpm
